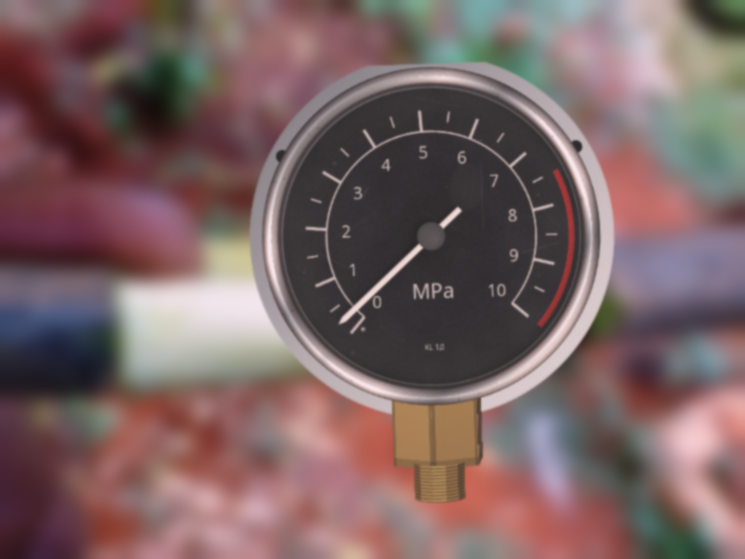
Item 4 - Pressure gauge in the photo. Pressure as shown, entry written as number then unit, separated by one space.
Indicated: 0.25 MPa
